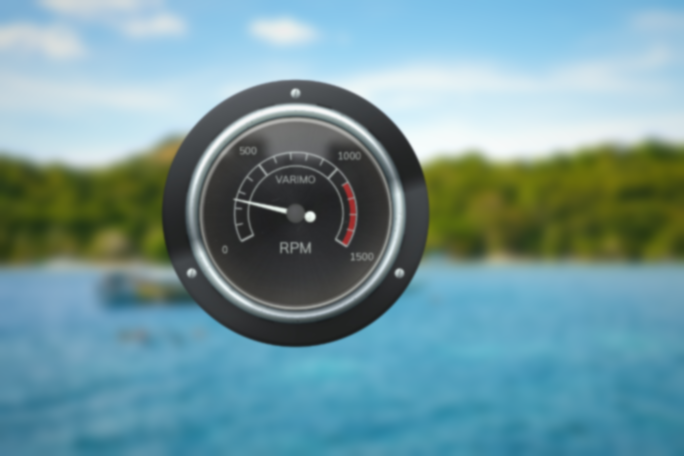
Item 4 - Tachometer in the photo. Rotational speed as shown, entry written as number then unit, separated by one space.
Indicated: 250 rpm
